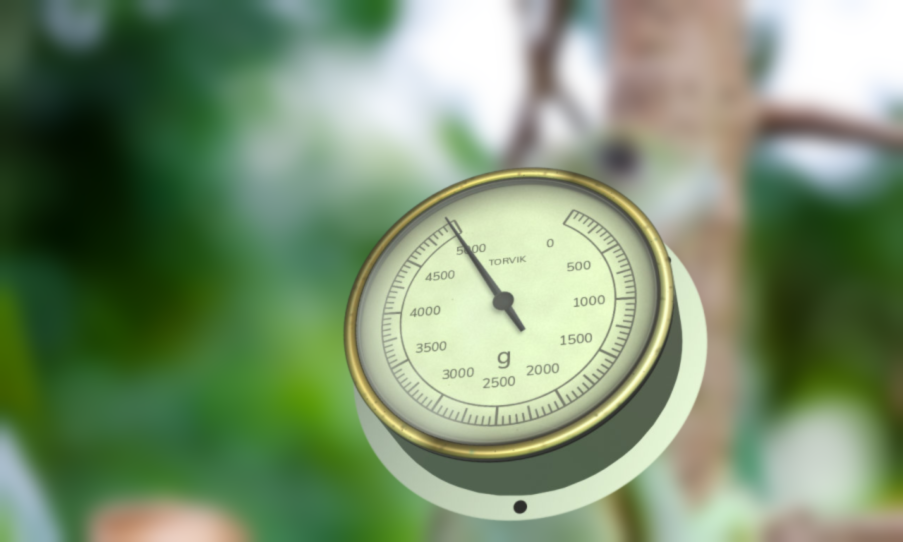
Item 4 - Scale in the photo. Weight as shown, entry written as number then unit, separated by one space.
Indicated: 4950 g
